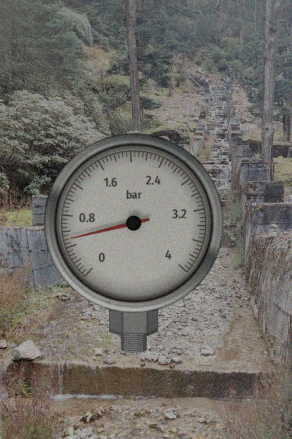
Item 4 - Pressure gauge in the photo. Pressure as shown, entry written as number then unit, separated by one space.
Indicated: 0.5 bar
